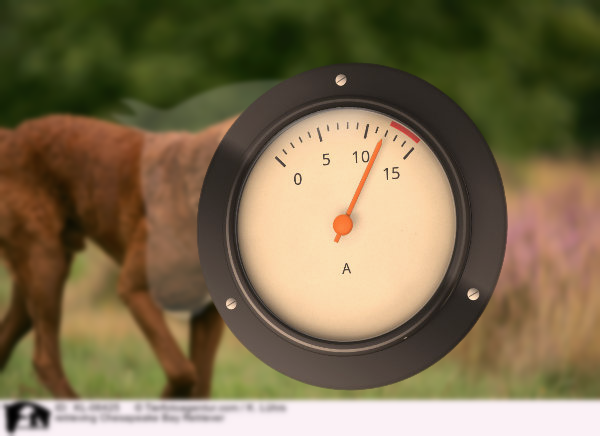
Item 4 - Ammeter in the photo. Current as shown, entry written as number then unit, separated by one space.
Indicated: 12 A
